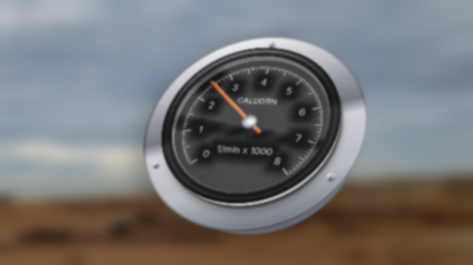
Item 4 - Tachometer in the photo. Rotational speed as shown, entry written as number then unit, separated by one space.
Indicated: 2500 rpm
